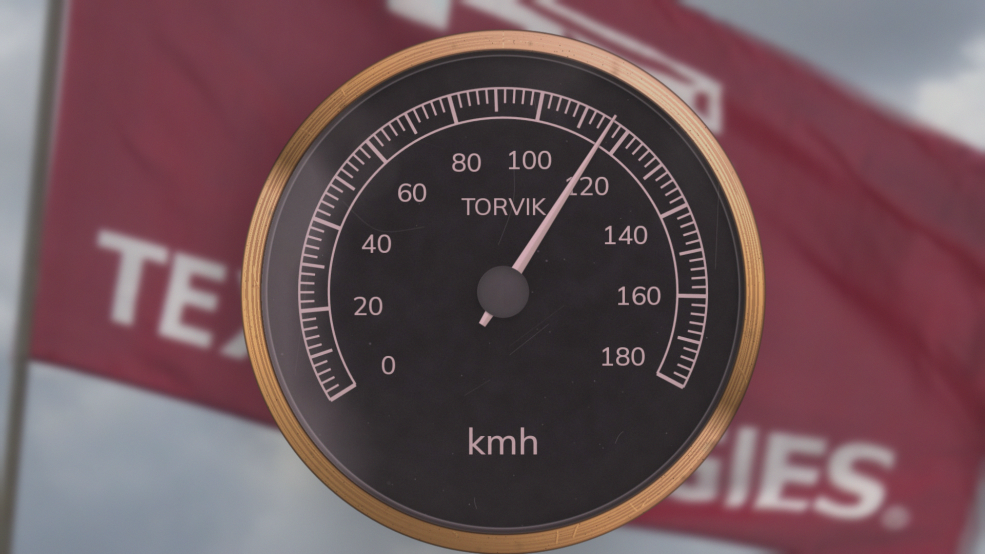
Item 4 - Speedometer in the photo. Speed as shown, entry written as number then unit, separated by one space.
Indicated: 116 km/h
